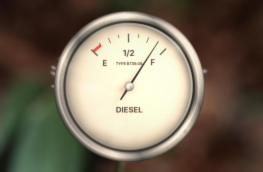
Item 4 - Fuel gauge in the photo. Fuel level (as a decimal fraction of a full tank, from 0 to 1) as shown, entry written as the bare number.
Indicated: 0.875
